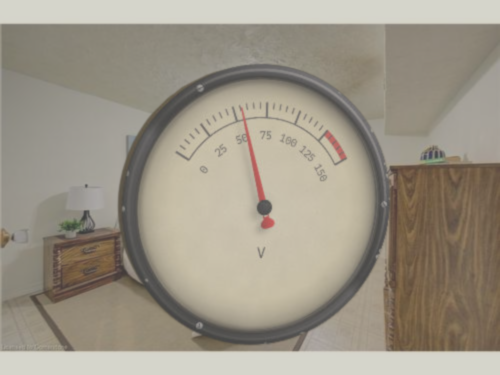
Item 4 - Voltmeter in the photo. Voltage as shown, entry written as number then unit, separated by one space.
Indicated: 55 V
